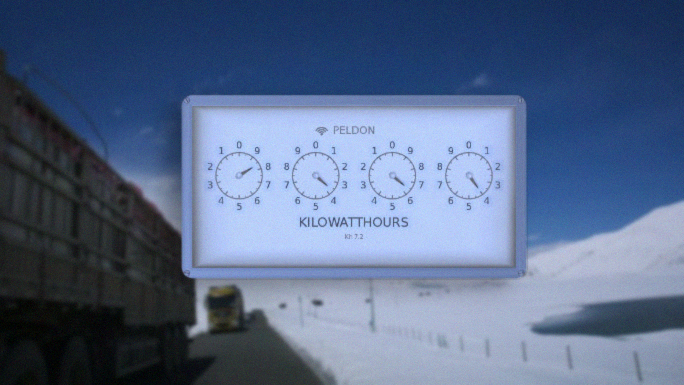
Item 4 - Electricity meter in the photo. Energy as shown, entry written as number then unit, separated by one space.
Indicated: 8364 kWh
